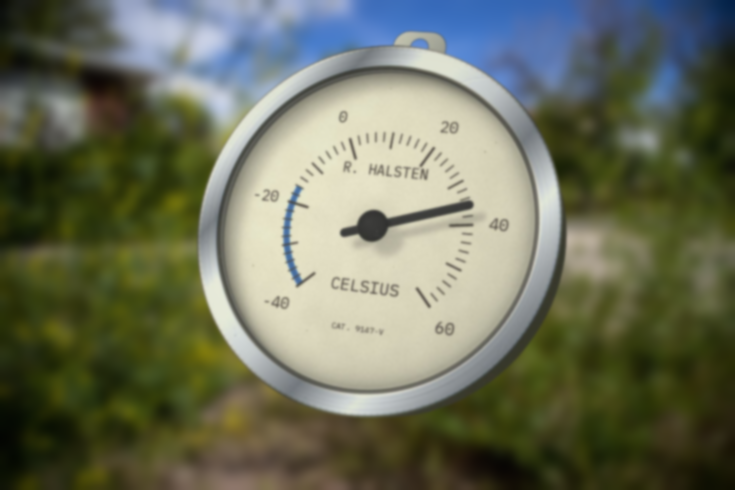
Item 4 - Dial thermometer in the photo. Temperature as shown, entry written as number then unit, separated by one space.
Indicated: 36 °C
